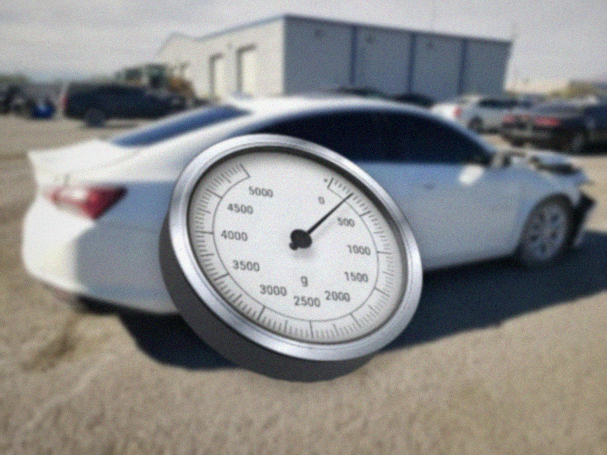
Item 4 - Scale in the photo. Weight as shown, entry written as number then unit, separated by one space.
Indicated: 250 g
